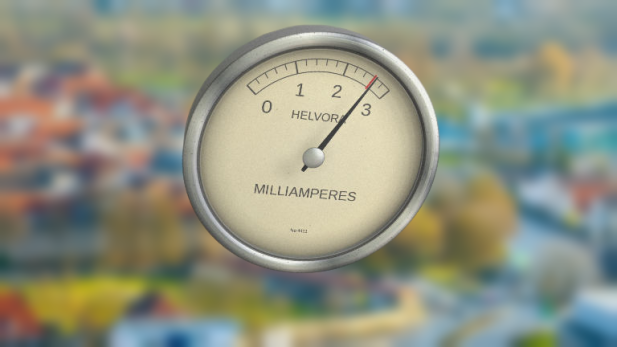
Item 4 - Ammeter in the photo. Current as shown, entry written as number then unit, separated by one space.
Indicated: 2.6 mA
